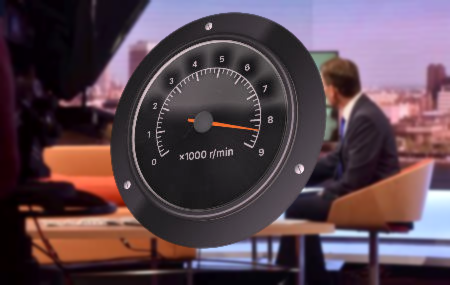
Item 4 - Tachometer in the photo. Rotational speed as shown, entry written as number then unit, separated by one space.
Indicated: 8400 rpm
